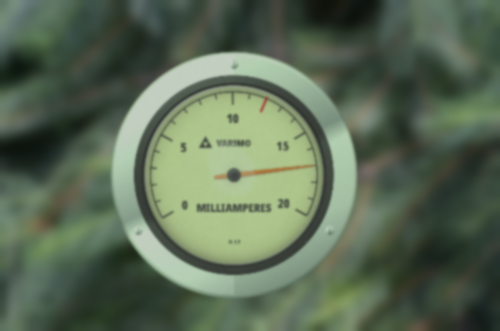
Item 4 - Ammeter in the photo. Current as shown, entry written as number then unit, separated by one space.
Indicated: 17 mA
